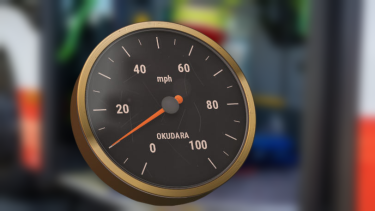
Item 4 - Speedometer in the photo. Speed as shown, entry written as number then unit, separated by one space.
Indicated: 10 mph
